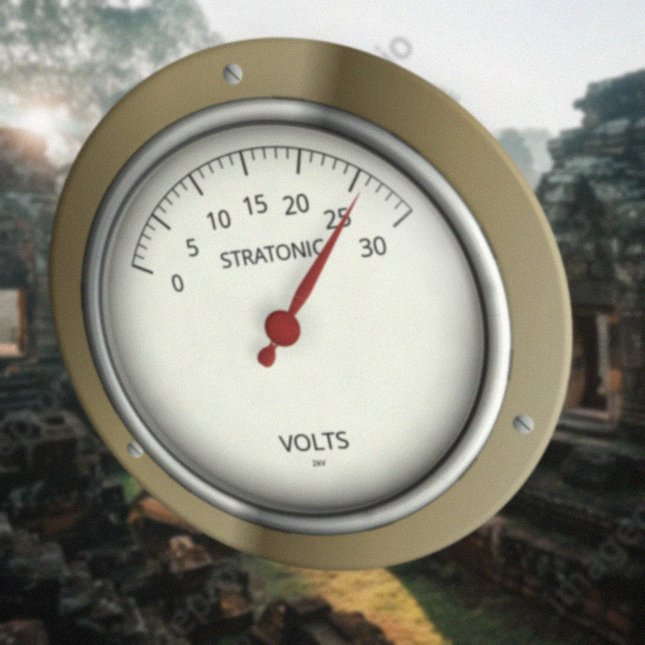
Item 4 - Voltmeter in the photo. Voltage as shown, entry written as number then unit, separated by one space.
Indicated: 26 V
